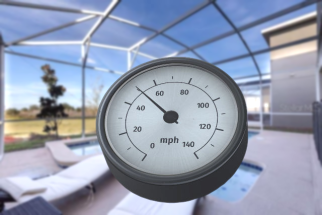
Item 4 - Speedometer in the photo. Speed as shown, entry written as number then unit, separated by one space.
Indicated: 50 mph
